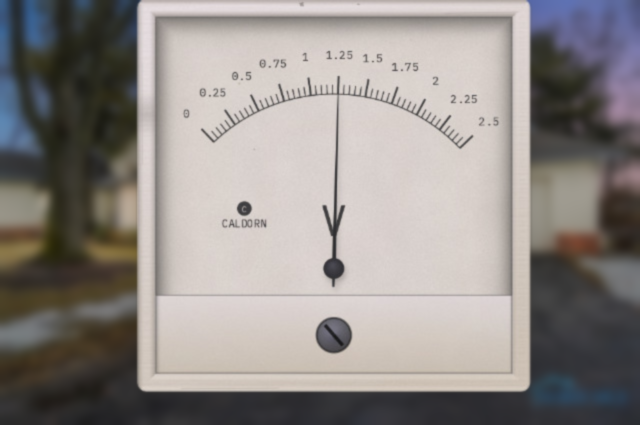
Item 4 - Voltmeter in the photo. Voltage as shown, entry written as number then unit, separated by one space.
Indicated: 1.25 V
